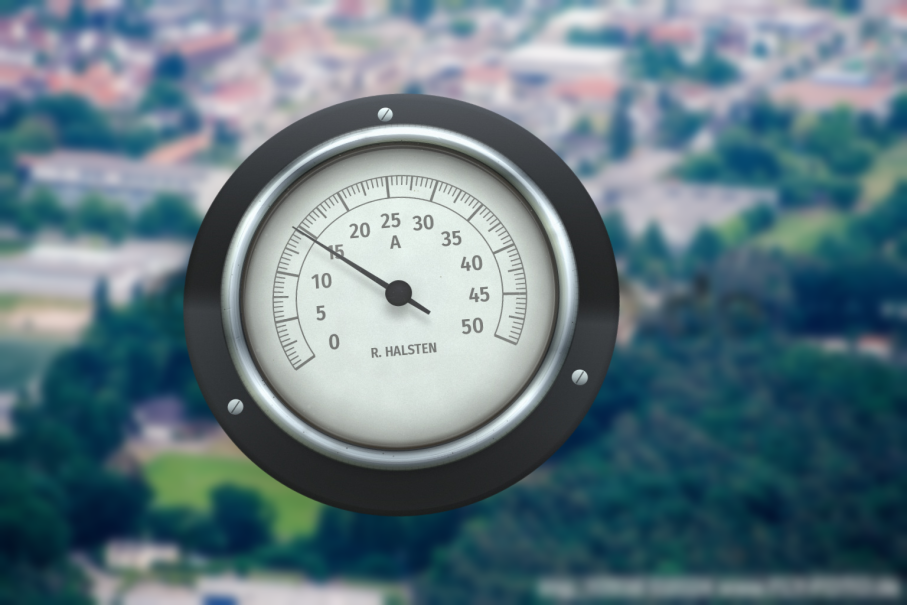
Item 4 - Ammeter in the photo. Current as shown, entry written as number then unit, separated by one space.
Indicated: 14.5 A
